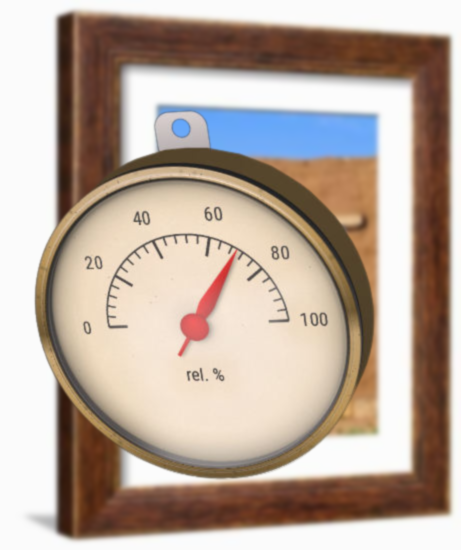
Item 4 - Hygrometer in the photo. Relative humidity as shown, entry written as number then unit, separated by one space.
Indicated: 70 %
